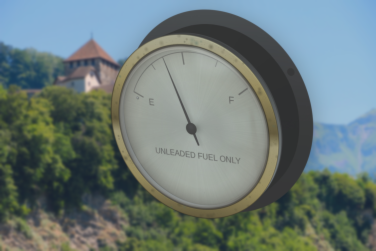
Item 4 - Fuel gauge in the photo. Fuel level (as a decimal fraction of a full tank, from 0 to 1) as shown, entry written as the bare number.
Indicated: 0.375
